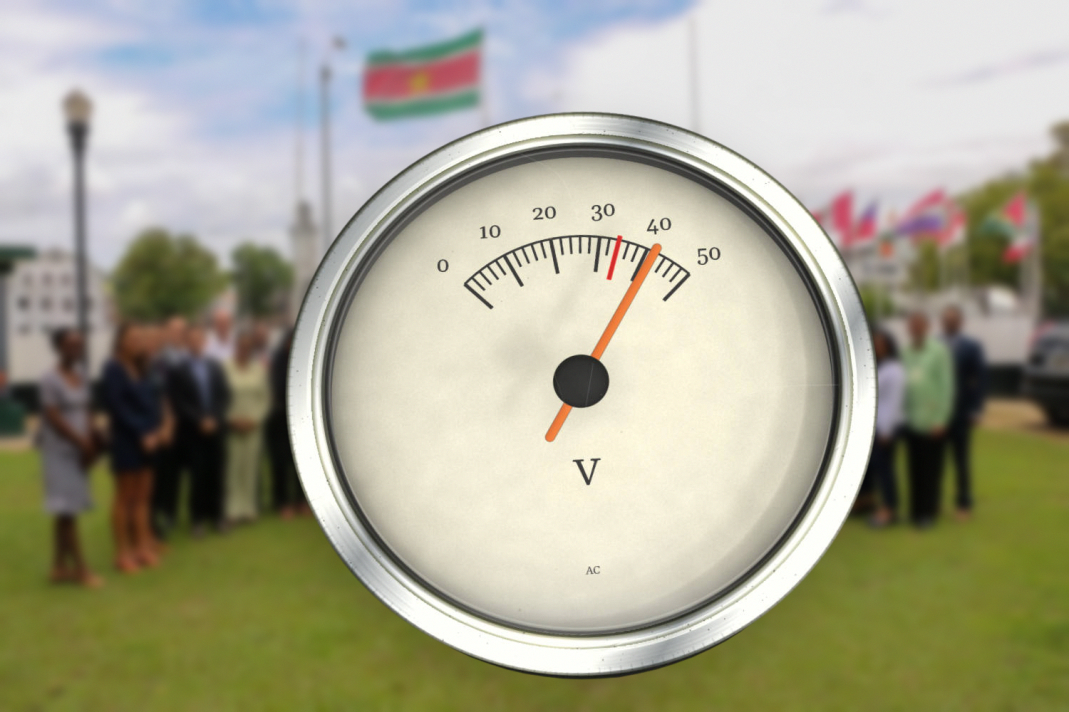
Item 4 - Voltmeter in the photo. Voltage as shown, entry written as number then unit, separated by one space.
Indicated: 42 V
